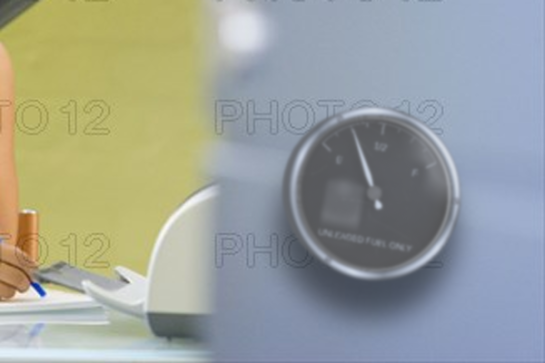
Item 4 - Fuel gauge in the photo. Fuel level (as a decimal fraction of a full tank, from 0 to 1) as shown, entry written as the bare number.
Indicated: 0.25
